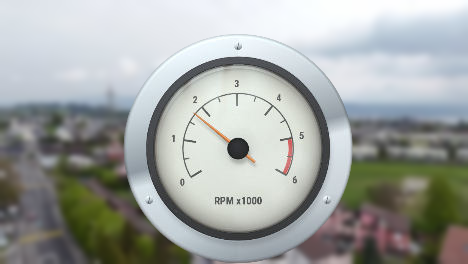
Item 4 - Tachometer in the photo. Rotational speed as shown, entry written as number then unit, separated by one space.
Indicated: 1750 rpm
